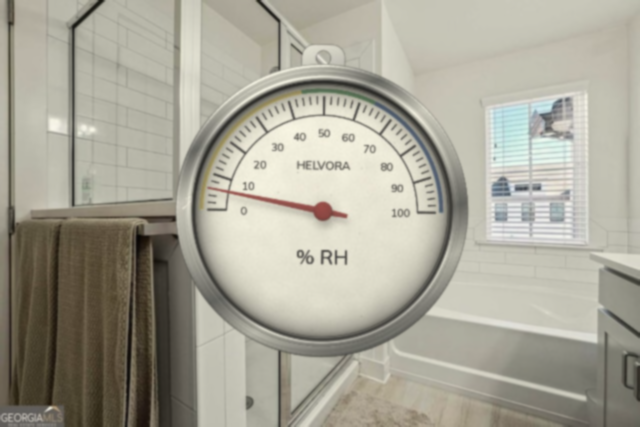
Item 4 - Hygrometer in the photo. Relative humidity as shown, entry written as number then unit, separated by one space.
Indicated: 6 %
